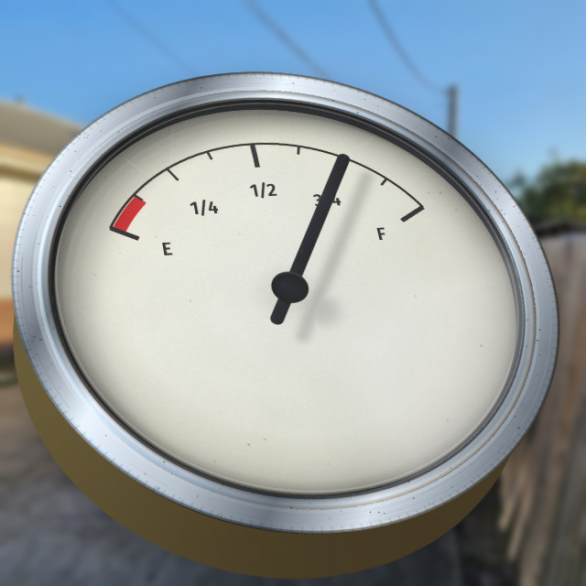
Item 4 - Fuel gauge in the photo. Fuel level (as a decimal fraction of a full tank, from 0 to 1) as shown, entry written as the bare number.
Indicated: 0.75
